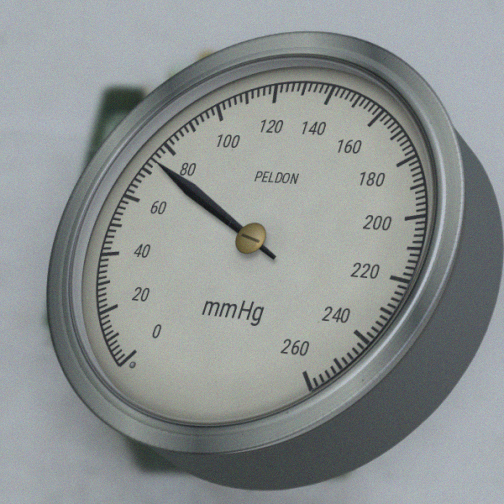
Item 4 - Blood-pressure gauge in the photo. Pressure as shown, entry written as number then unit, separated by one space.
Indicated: 74 mmHg
